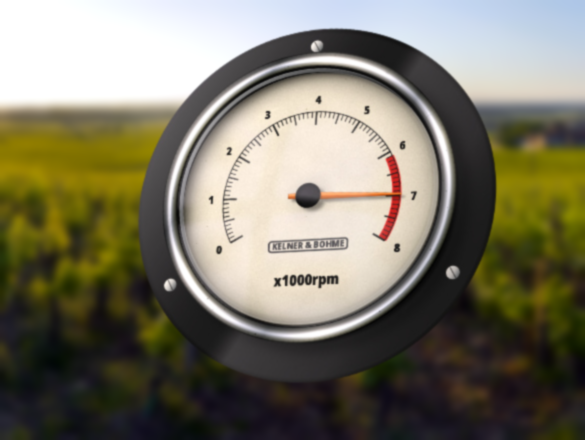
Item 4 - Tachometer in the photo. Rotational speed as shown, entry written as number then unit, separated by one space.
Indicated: 7000 rpm
